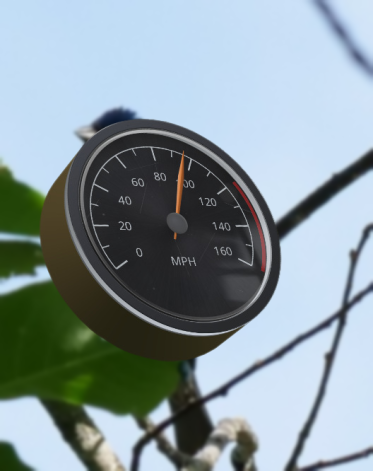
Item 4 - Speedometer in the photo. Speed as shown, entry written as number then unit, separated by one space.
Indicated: 95 mph
